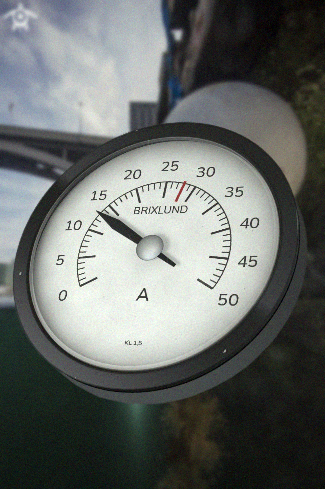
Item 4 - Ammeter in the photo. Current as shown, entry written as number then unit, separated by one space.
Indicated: 13 A
